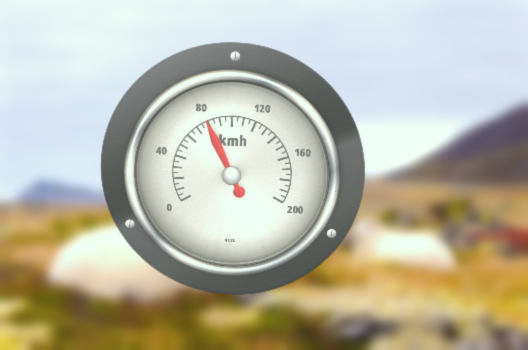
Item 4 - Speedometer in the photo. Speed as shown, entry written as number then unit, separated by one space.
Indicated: 80 km/h
